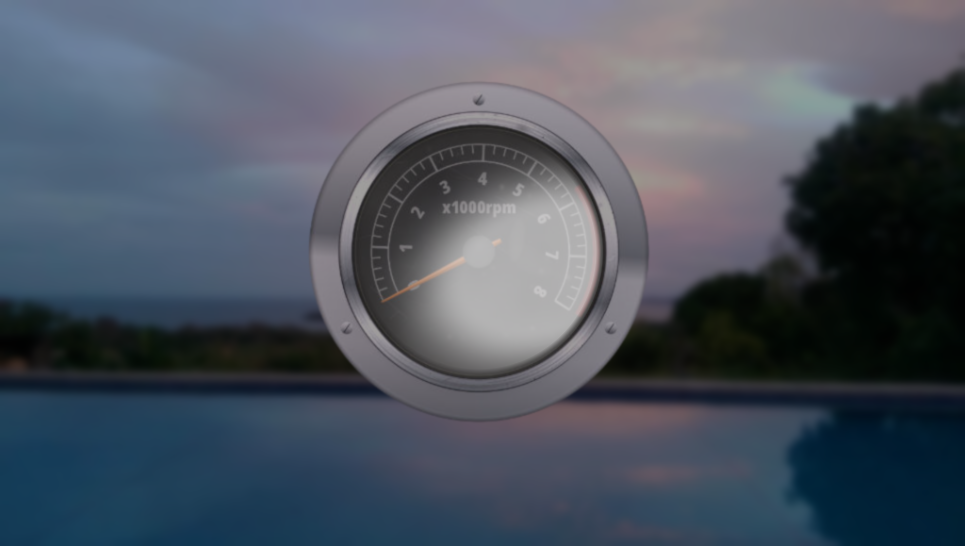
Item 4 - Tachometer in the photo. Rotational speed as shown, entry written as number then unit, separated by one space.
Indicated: 0 rpm
